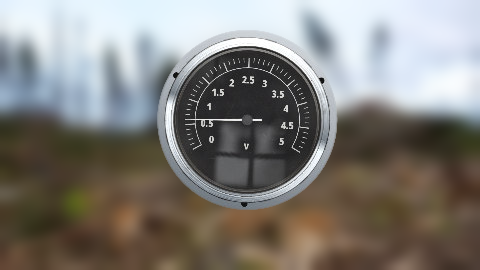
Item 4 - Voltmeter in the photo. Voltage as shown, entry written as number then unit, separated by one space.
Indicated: 0.6 V
